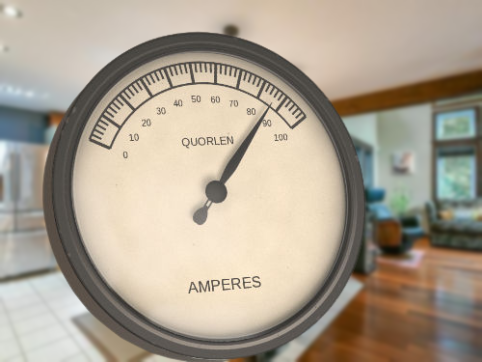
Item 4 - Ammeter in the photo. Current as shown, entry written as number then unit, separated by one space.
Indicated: 86 A
